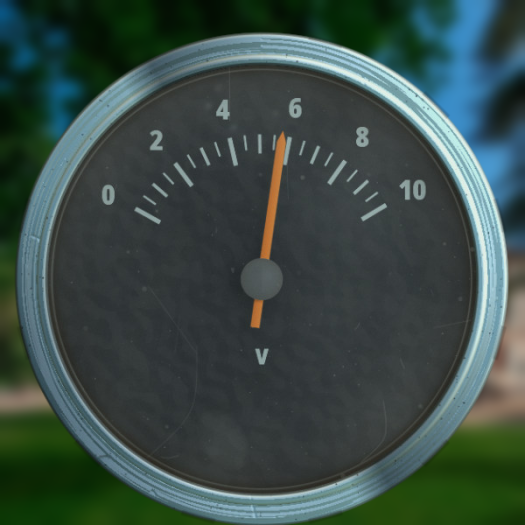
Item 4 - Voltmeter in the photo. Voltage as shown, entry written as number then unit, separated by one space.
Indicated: 5.75 V
